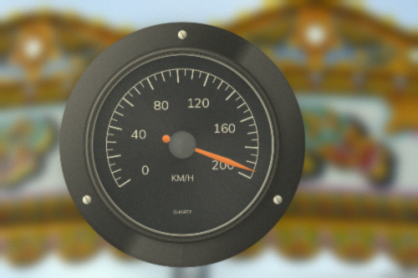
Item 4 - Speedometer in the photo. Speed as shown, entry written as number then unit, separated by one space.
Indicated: 195 km/h
